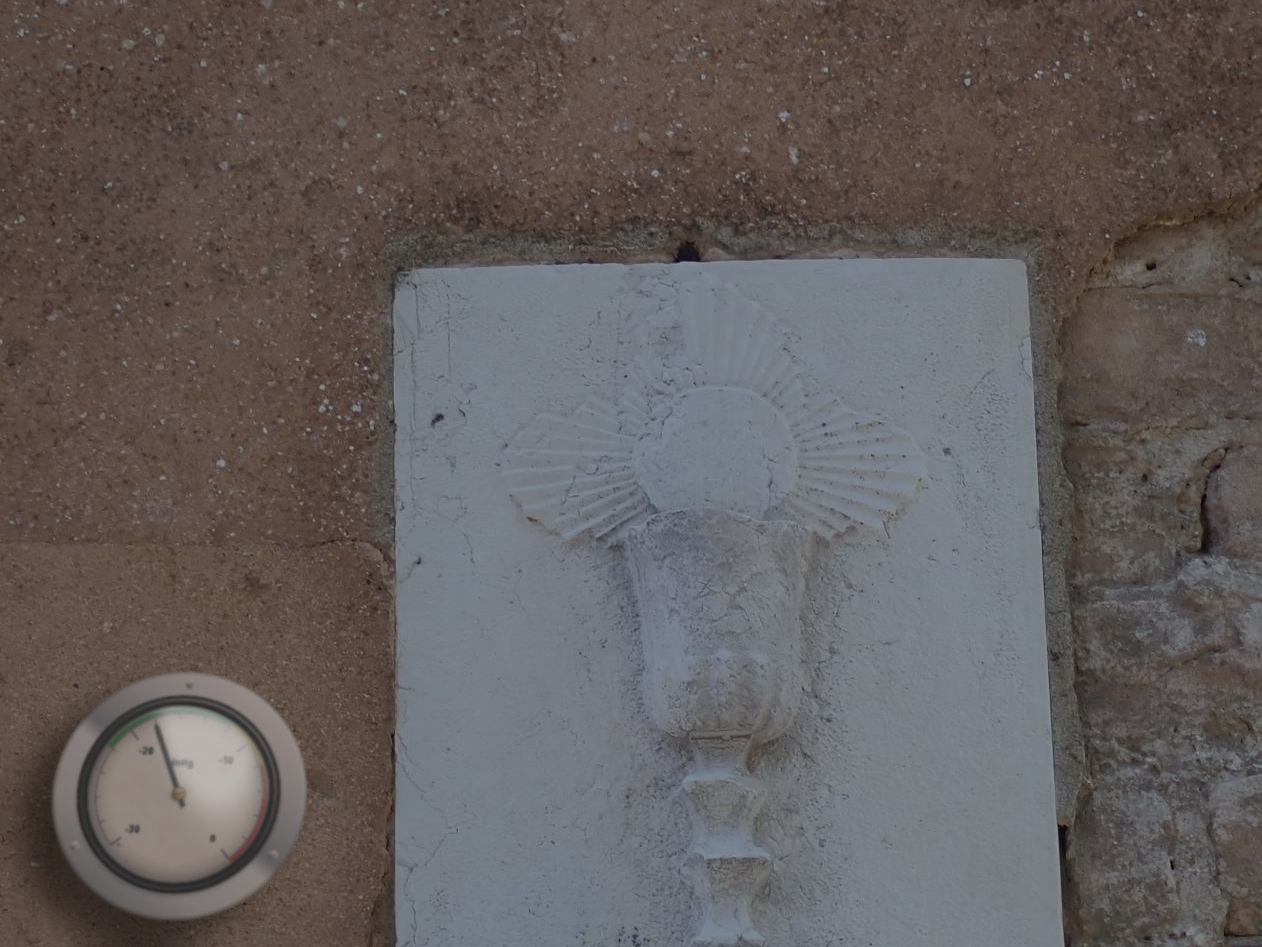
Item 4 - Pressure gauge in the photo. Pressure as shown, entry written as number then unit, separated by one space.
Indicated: -18 inHg
